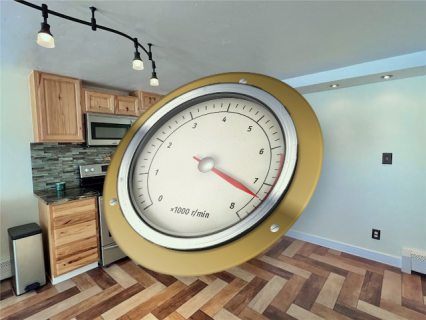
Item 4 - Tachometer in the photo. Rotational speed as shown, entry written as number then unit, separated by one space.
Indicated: 7400 rpm
